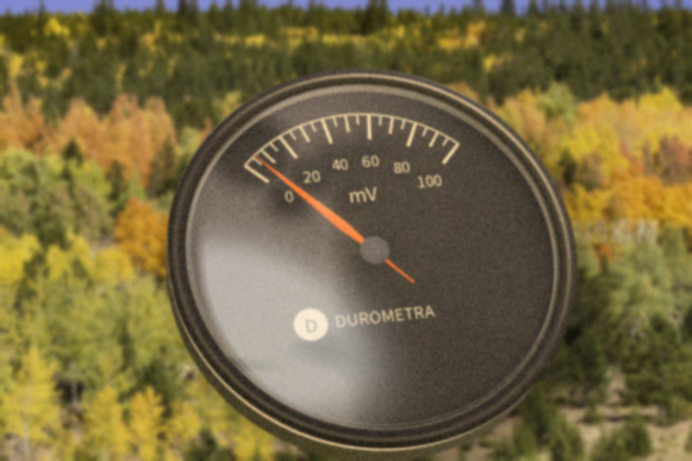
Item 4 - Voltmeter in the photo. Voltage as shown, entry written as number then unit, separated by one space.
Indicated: 5 mV
